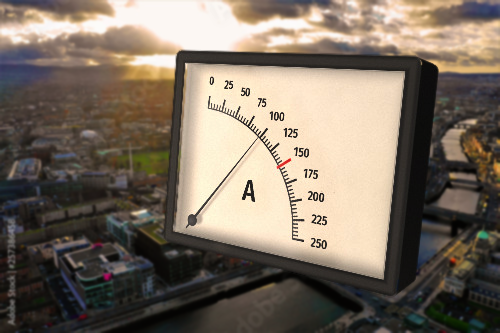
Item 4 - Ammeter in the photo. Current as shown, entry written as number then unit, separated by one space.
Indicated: 100 A
